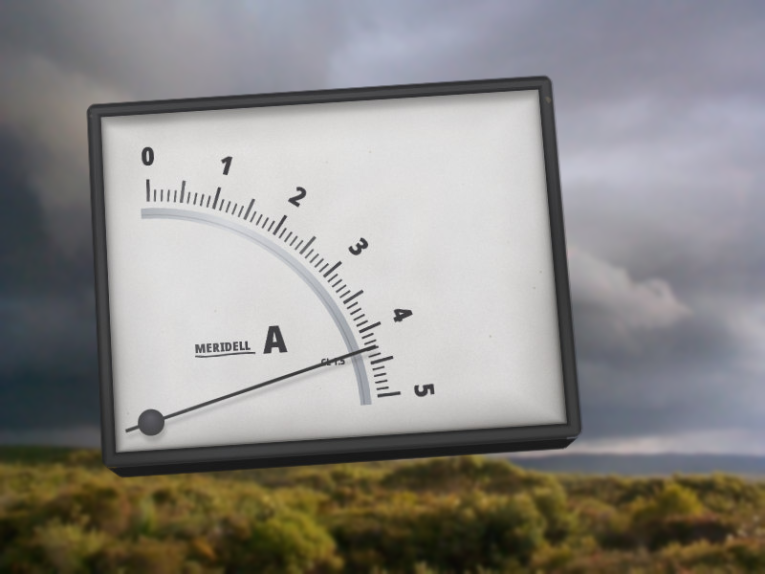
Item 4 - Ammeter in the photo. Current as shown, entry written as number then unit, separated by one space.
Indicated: 4.3 A
